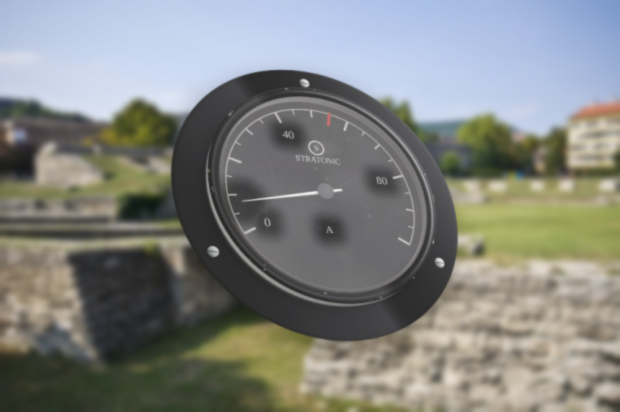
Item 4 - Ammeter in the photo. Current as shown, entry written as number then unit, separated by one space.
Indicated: 7.5 A
